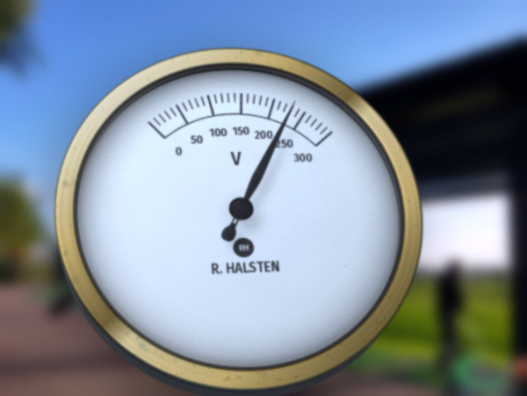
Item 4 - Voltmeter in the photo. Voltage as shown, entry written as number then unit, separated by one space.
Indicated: 230 V
